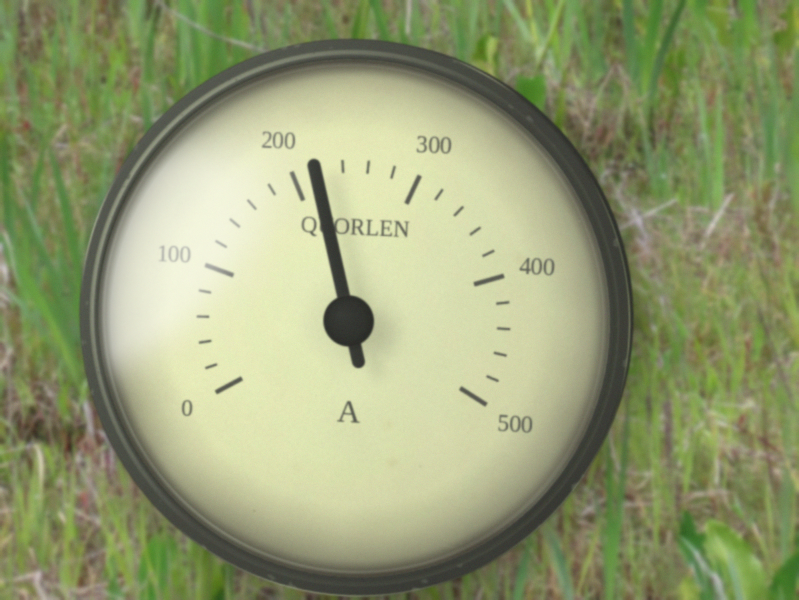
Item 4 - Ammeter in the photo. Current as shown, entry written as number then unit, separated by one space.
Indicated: 220 A
